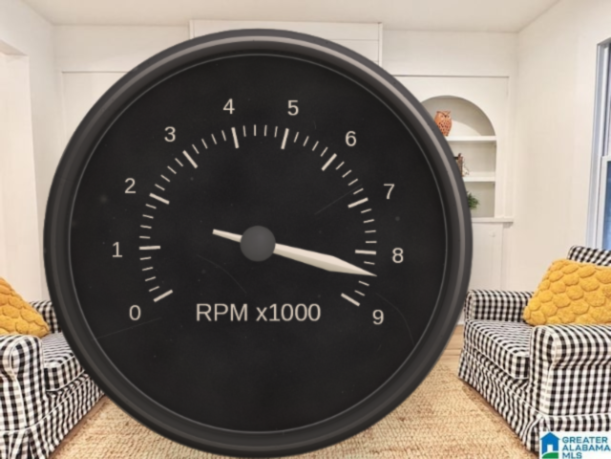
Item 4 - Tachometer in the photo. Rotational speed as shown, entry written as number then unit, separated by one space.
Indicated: 8400 rpm
